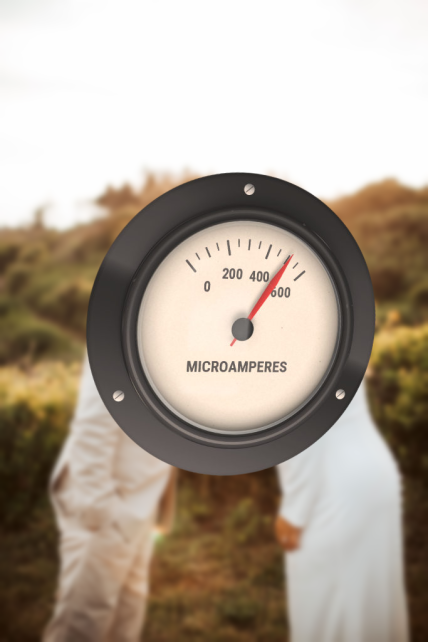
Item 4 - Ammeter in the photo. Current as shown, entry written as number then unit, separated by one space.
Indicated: 500 µA
